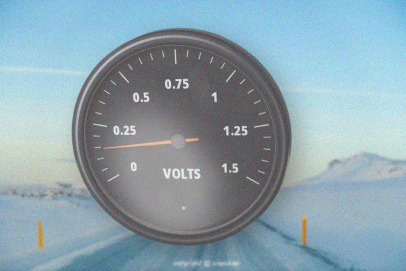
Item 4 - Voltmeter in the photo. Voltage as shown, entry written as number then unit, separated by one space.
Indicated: 0.15 V
